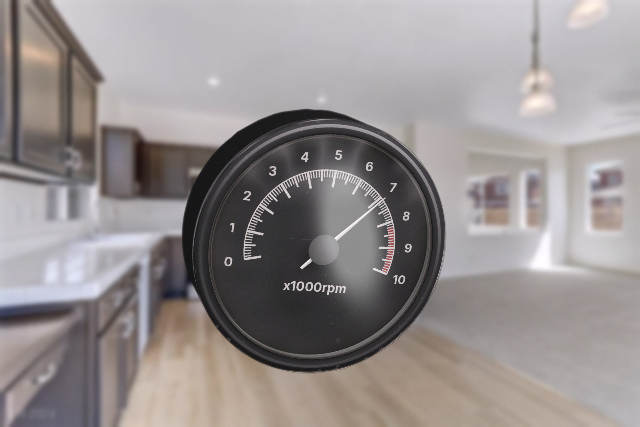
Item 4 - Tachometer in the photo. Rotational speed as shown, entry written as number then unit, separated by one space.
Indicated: 7000 rpm
